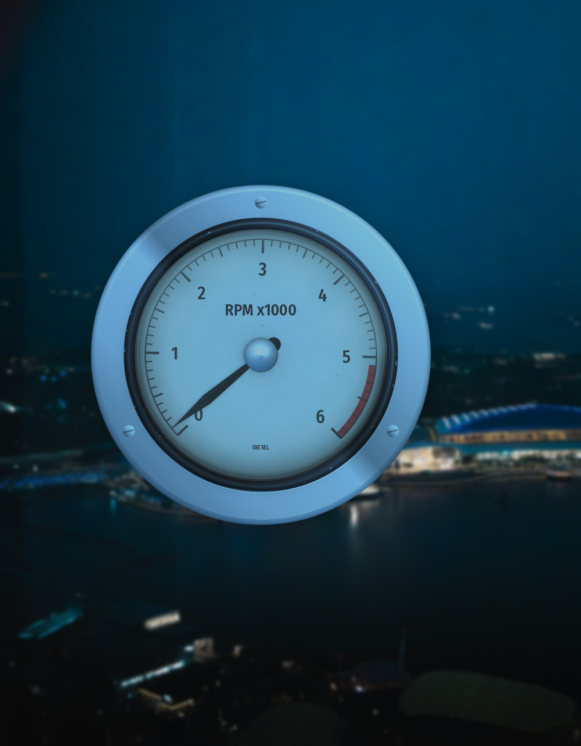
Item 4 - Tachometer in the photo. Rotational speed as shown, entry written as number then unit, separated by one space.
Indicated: 100 rpm
